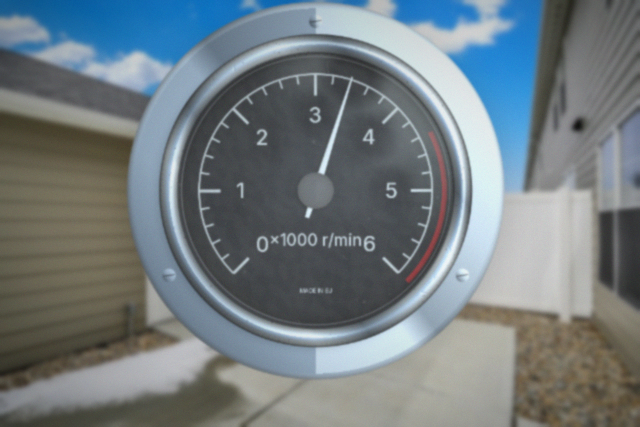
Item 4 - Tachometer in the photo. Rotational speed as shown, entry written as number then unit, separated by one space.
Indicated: 3400 rpm
